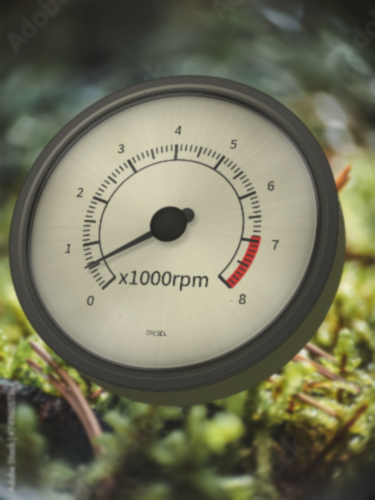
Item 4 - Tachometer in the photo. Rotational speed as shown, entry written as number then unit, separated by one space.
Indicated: 500 rpm
